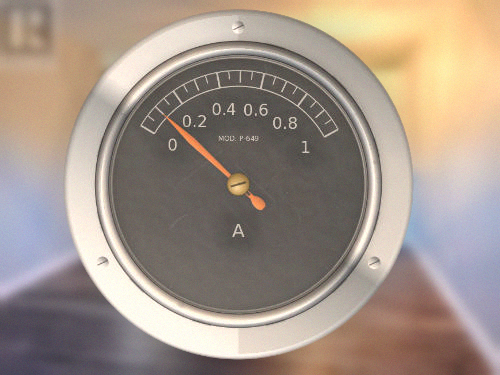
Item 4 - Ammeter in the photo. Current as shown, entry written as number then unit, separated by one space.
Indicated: 0.1 A
